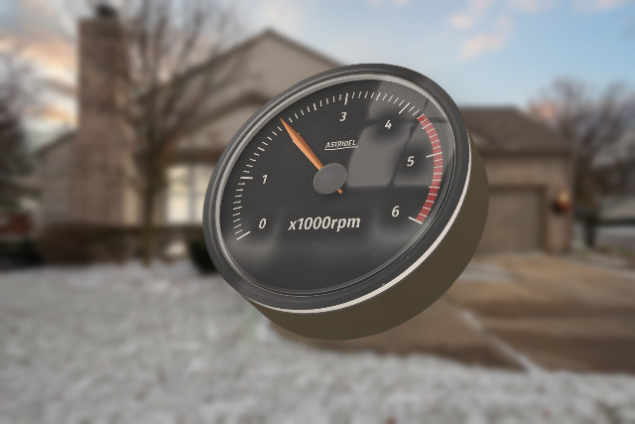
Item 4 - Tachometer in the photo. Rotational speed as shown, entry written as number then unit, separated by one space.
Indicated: 2000 rpm
